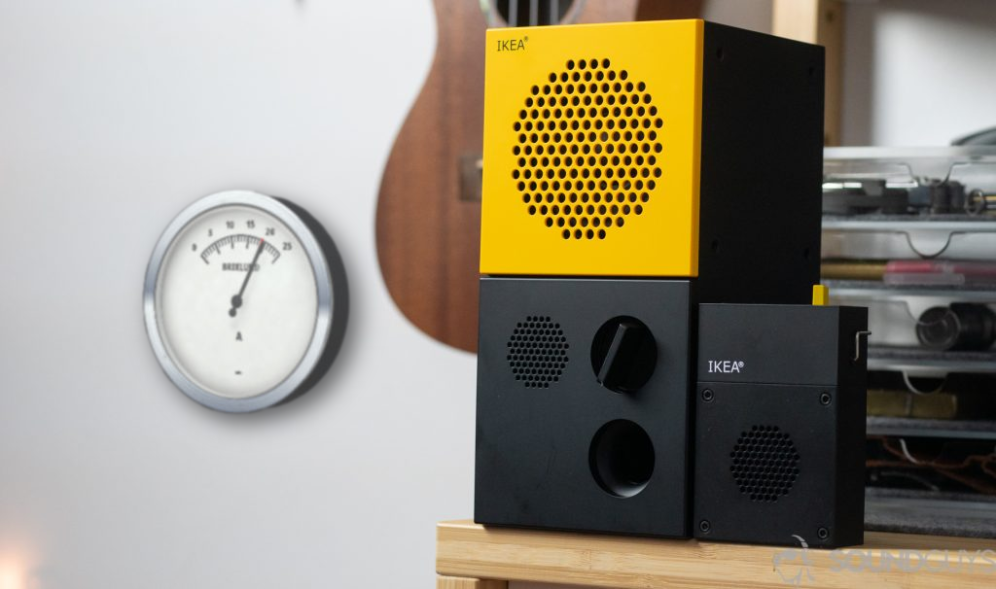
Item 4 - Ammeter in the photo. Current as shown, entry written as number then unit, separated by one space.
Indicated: 20 A
